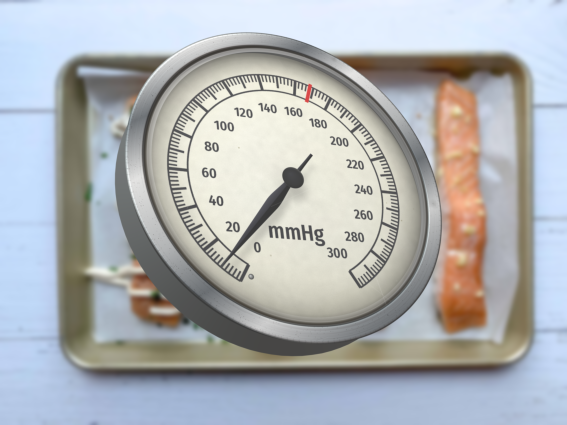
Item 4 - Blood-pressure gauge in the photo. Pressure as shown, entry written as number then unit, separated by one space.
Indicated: 10 mmHg
